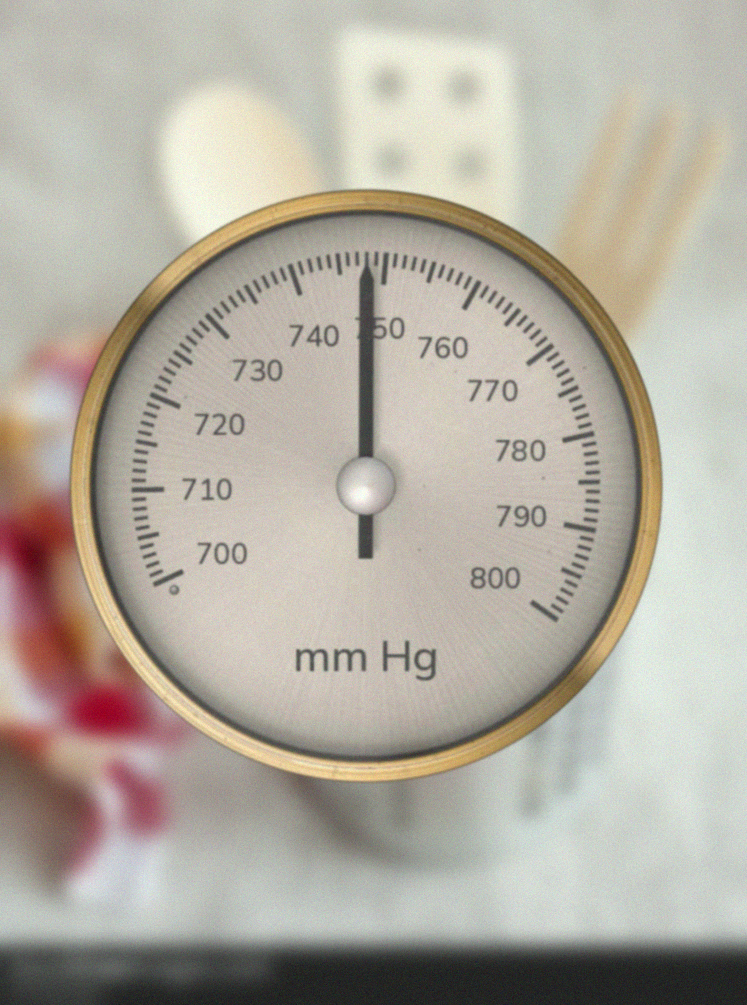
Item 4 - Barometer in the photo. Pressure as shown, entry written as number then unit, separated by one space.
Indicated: 748 mmHg
